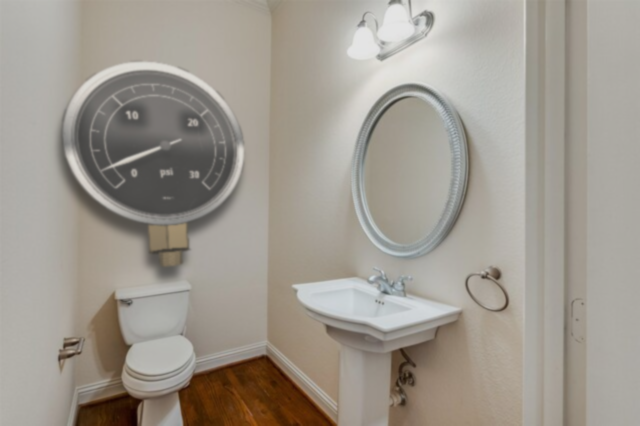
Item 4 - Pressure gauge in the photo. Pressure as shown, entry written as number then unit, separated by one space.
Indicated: 2 psi
